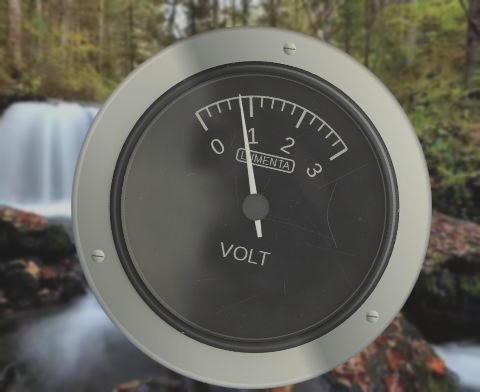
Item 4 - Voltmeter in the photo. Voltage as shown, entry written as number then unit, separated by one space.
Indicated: 0.8 V
